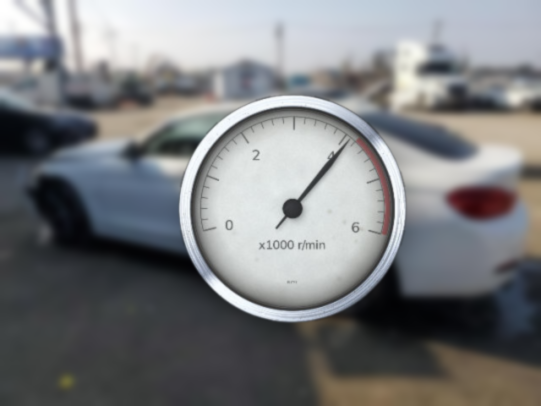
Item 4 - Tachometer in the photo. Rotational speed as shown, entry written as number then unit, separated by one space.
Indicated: 4100 rpm
